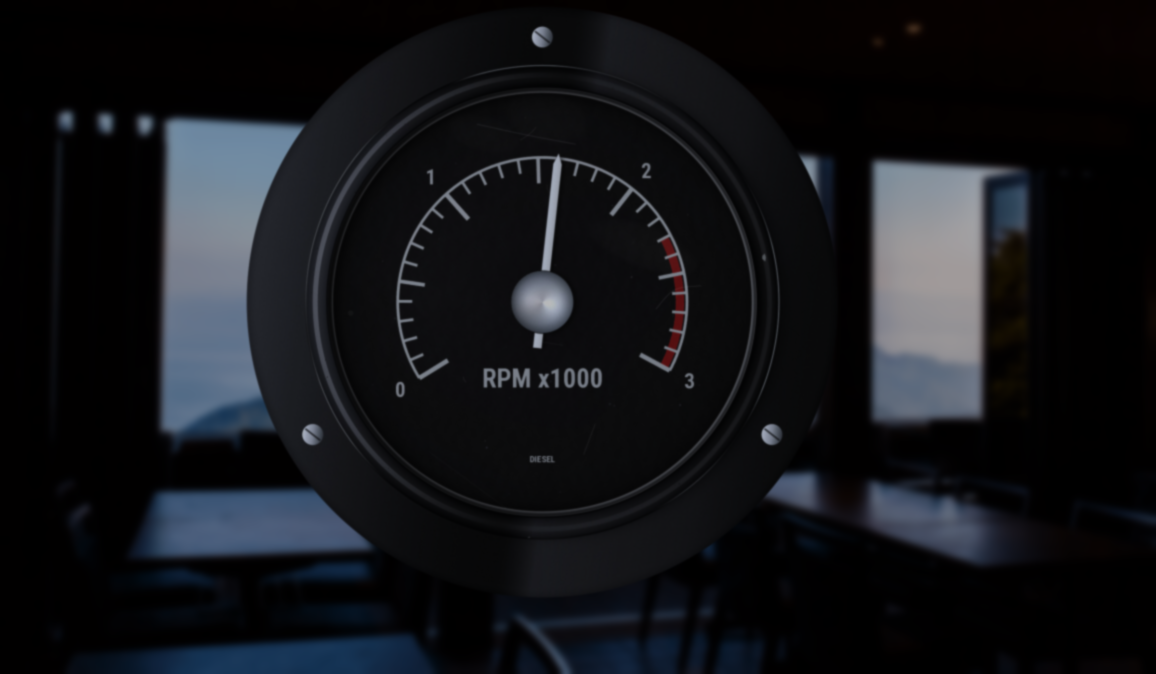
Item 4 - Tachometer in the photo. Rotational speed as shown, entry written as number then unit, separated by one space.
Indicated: 1600 rpm
